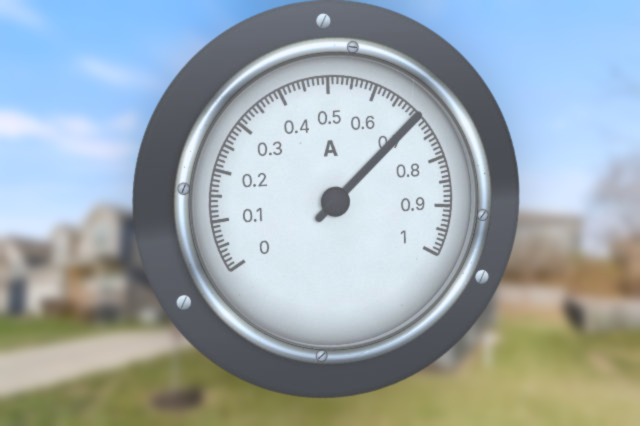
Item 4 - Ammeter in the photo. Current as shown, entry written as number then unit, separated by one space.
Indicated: 0.7 A
